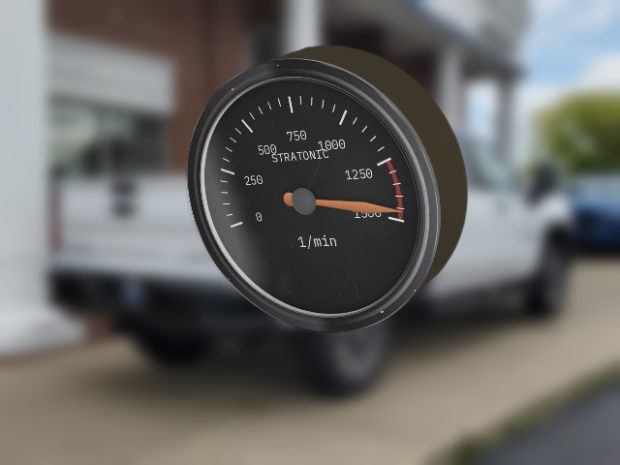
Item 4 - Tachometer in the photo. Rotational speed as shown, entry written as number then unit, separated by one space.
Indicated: 1450 rpm
